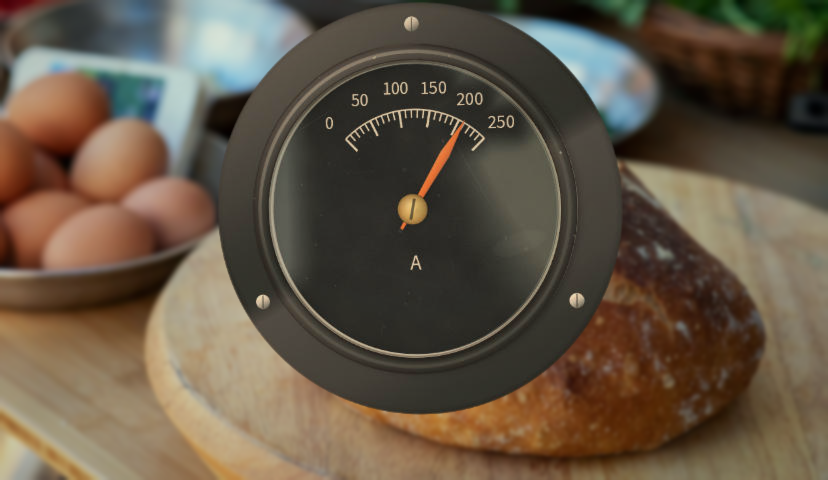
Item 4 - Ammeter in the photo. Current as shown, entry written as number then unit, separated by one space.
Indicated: 210 A
